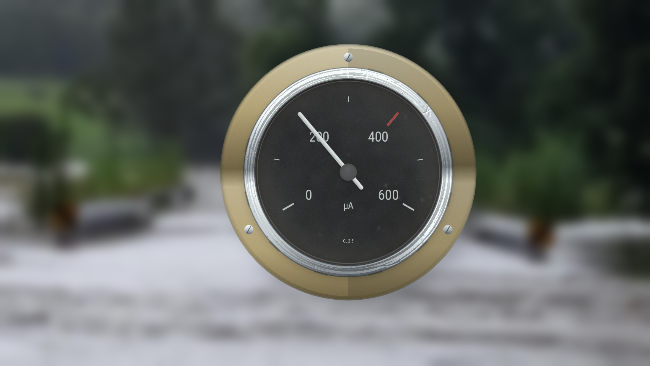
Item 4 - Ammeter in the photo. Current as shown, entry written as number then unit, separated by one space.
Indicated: 200 µA
